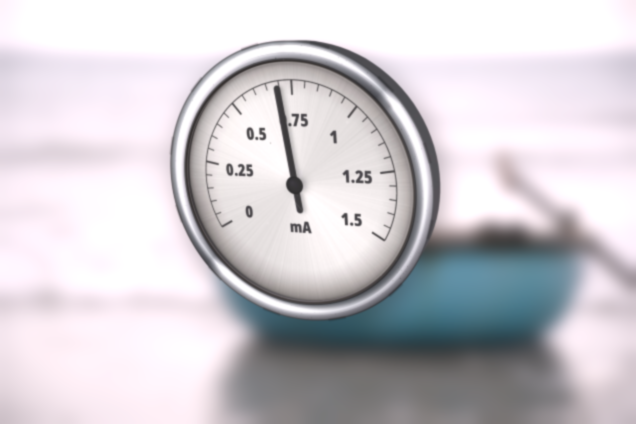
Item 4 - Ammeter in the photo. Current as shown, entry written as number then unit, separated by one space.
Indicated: 0.7 mA
